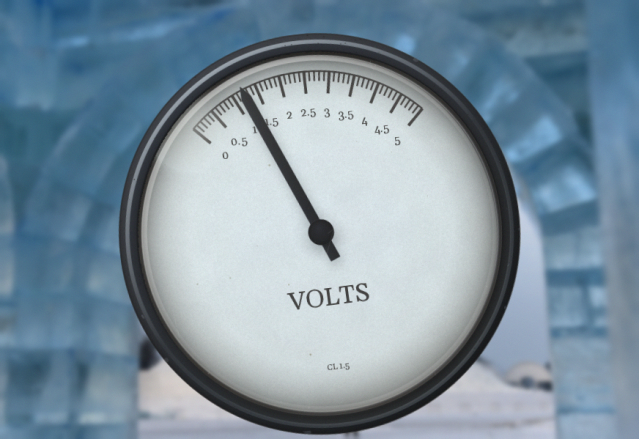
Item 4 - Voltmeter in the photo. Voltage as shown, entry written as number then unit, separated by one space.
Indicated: 1.2 V
